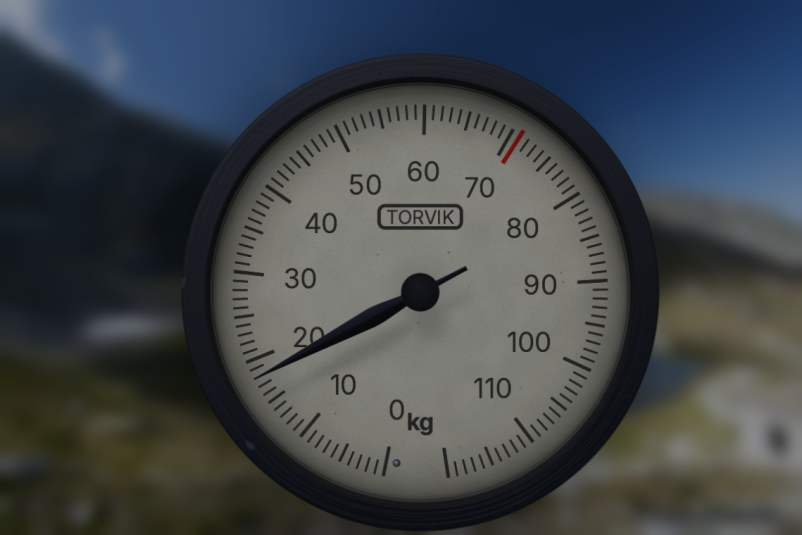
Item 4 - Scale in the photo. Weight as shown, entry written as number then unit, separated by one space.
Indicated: 18 kg
